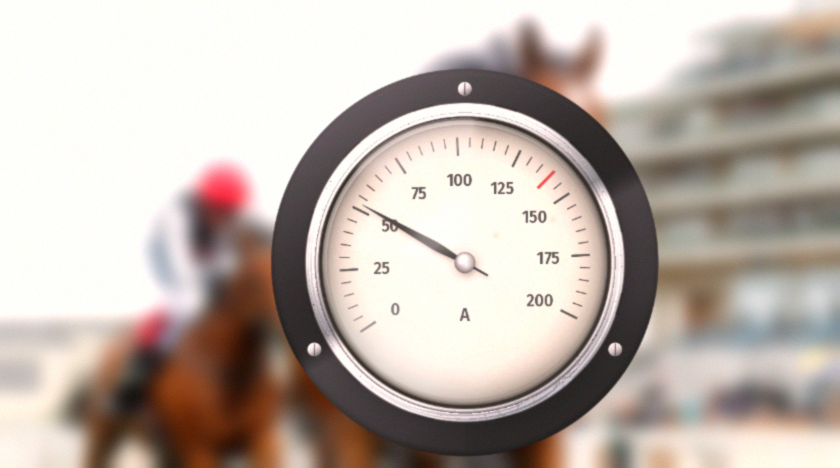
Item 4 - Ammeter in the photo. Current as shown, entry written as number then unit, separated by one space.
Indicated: 52.5 A
